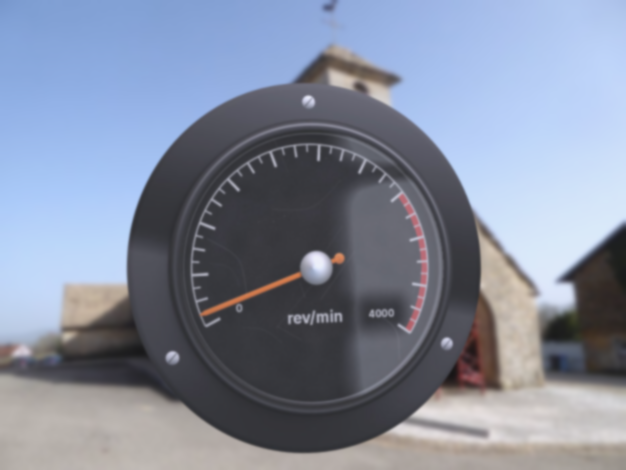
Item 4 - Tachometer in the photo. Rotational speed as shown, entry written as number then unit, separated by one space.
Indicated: 100 rpm
